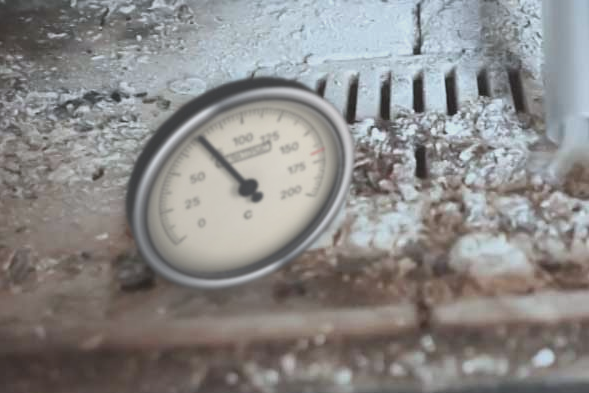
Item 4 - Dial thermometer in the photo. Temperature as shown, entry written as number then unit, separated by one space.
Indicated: 75 °C
